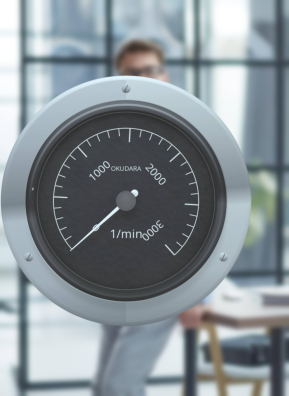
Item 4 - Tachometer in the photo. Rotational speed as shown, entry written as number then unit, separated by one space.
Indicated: 0 rpm
